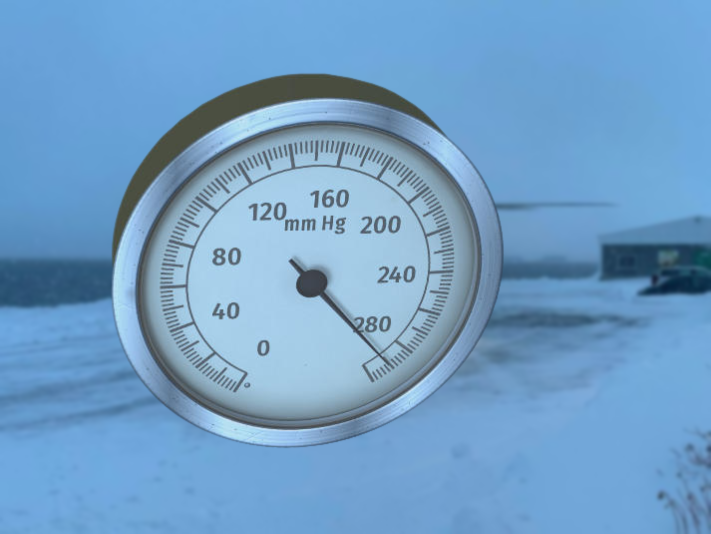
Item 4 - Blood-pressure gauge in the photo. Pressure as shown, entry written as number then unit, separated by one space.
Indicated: 290 mmHg
